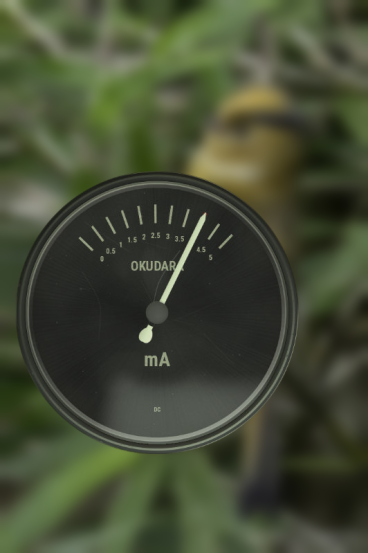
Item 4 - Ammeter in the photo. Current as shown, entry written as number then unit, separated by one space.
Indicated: 4 mA
